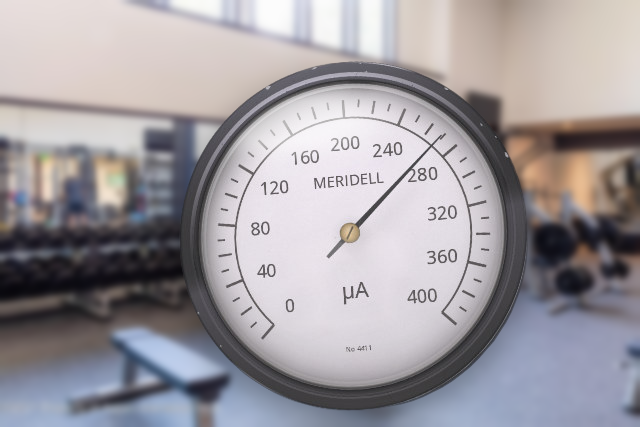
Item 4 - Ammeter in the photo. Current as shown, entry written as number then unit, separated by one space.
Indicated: 270 µA
